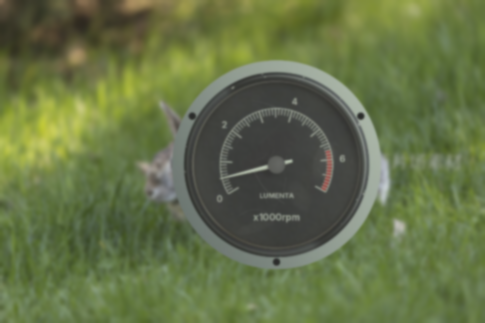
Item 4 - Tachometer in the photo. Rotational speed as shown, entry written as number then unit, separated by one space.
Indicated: 500 rpm
